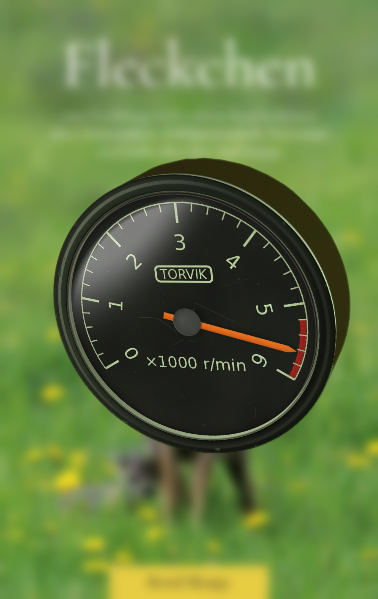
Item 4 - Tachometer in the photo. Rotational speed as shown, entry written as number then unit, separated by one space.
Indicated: 5600 rpm
